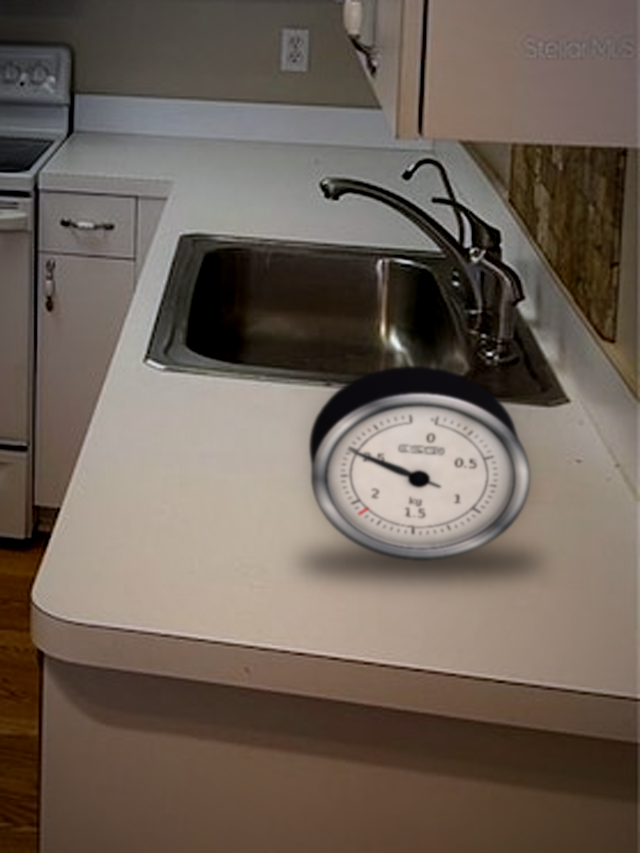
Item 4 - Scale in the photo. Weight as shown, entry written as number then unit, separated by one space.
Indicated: 2.5 kg
